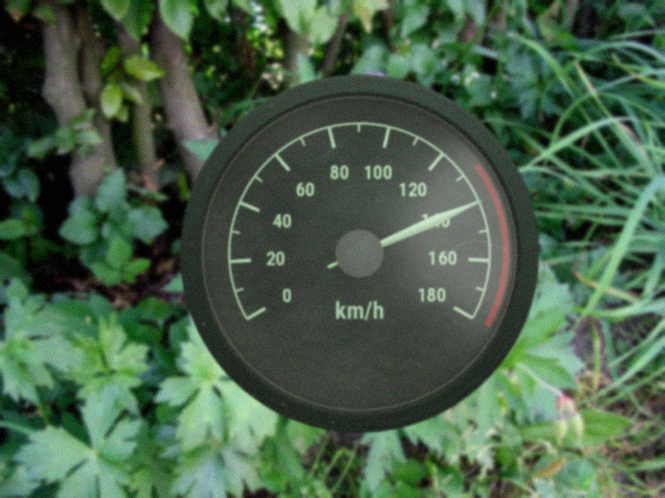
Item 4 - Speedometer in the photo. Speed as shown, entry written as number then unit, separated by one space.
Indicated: 140 km/h
